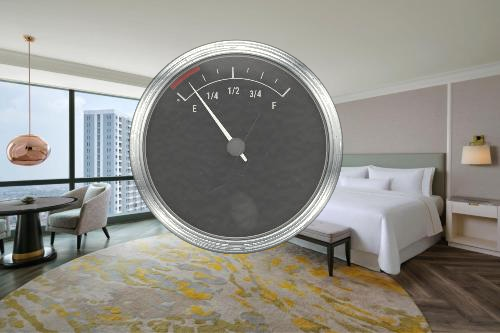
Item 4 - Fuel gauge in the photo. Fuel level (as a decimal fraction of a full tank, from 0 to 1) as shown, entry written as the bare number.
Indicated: 0.125
